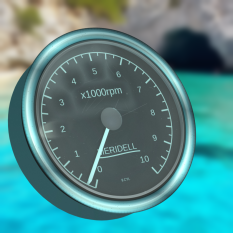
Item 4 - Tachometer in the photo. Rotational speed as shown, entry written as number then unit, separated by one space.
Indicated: 250 rpm
